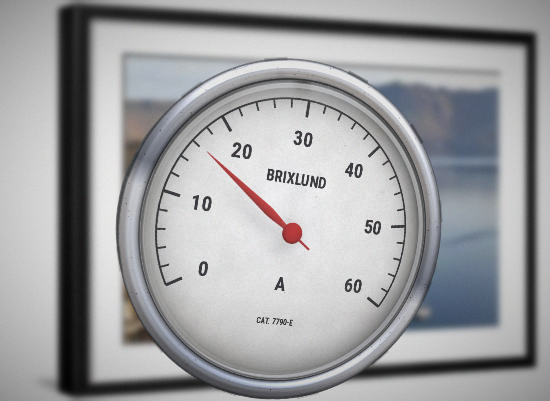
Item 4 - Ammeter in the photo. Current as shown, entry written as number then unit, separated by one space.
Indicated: 16 A
